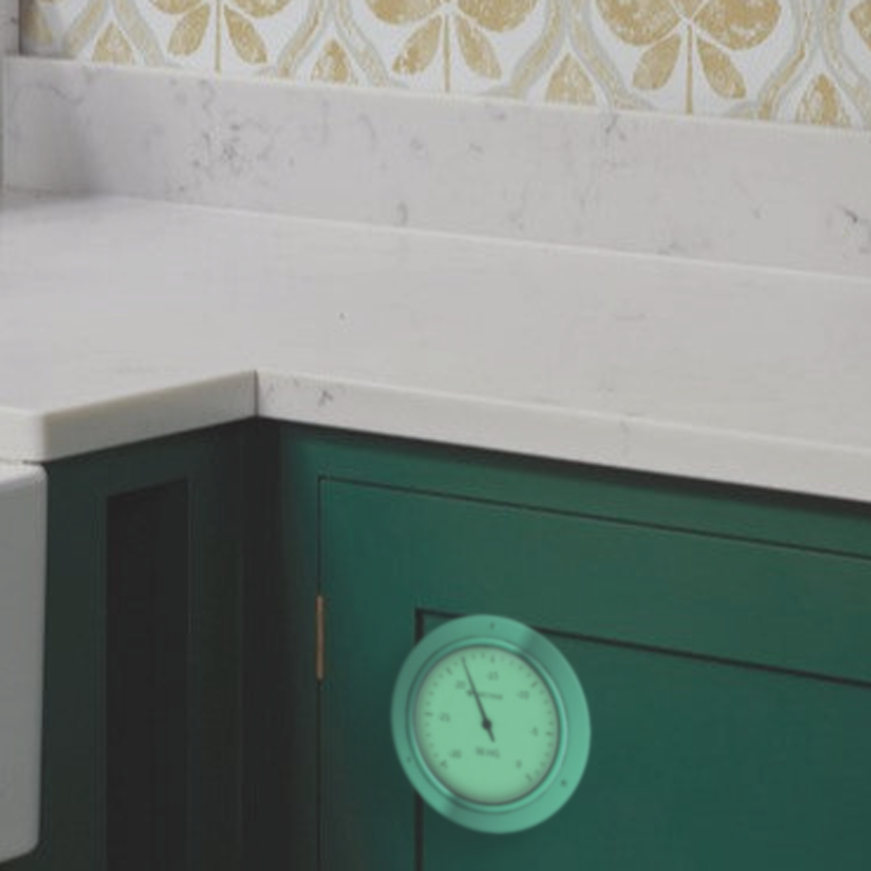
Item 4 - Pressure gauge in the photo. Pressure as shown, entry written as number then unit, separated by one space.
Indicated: -18 inHg
